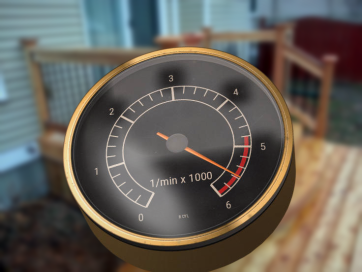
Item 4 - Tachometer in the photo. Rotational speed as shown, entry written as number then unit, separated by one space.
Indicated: 5600 rpm
